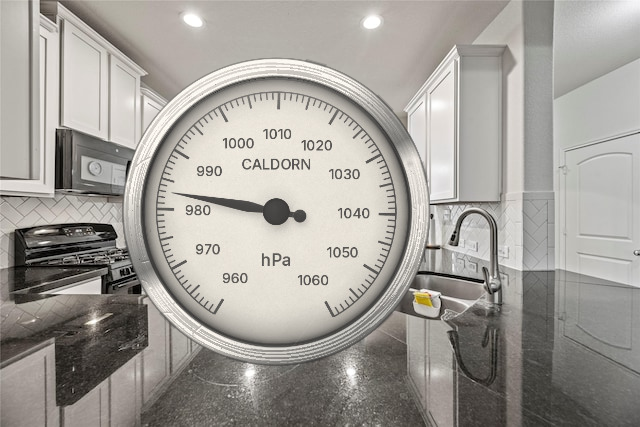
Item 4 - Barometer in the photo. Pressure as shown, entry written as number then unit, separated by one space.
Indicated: 983 hPa
